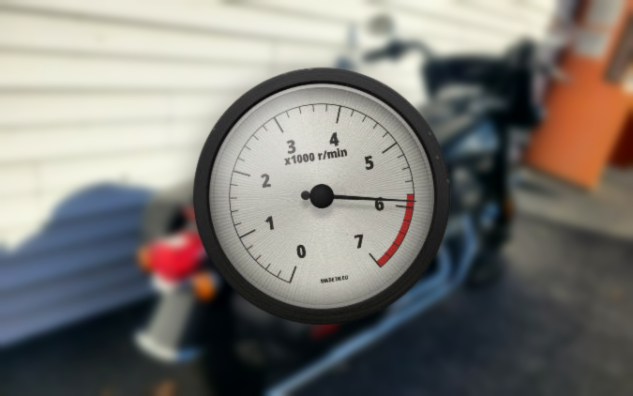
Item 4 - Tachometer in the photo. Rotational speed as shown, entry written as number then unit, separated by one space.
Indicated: 5900 rpm
